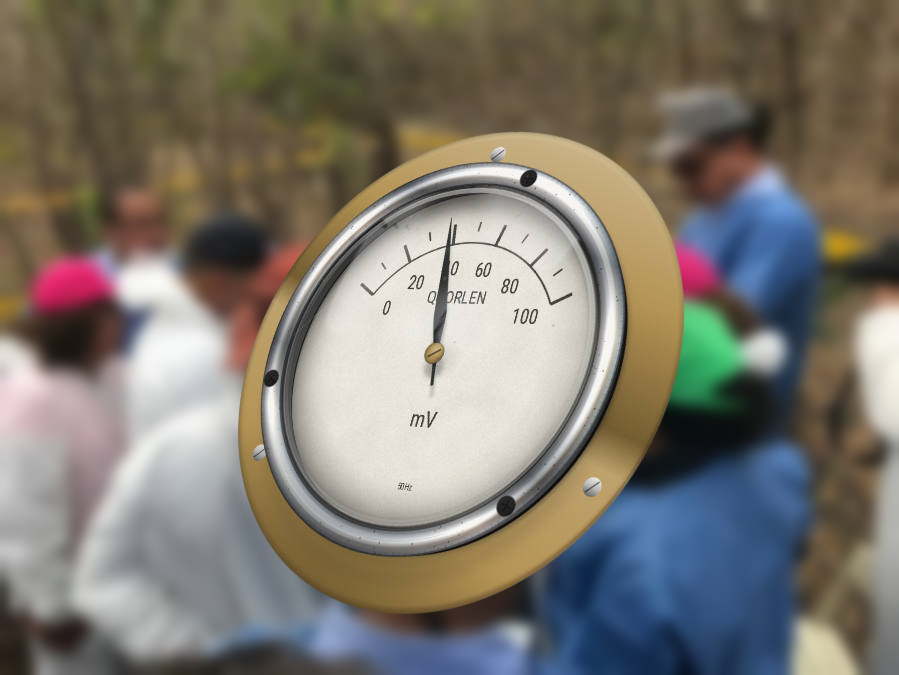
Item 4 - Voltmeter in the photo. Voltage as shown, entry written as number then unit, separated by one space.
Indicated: 40 mV
